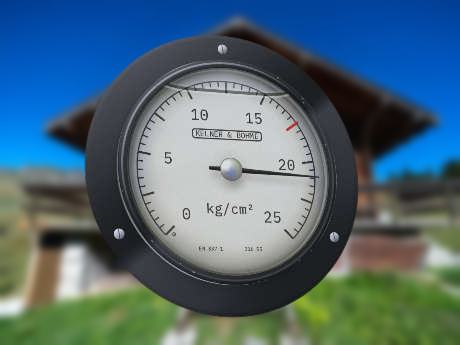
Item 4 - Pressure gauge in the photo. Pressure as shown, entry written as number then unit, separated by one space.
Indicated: 21 kg/cm²
